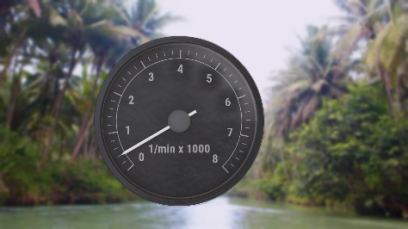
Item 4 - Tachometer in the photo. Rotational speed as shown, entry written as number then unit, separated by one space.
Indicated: 400 rpm
